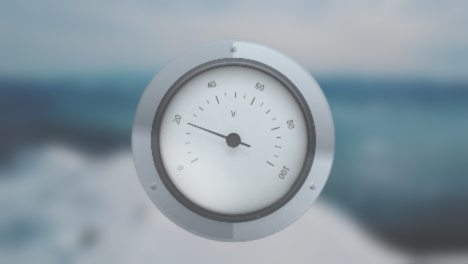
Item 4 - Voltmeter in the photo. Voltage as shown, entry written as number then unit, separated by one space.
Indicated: 20 V
